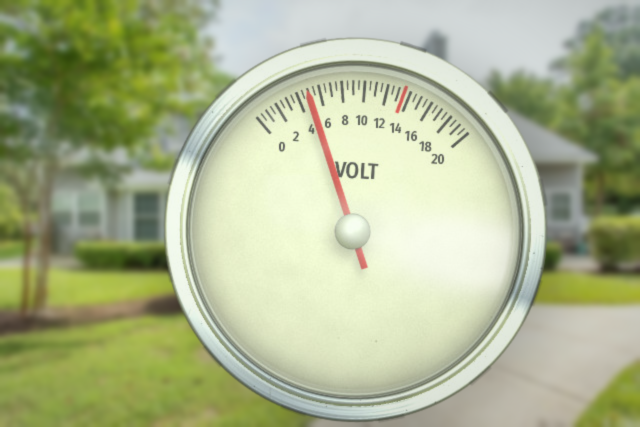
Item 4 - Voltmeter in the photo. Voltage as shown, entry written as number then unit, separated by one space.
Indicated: 5 V
